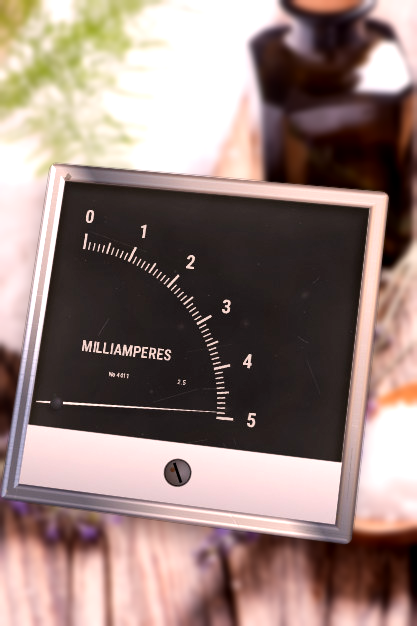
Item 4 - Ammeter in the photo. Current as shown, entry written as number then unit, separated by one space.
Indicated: 4.9 mA
